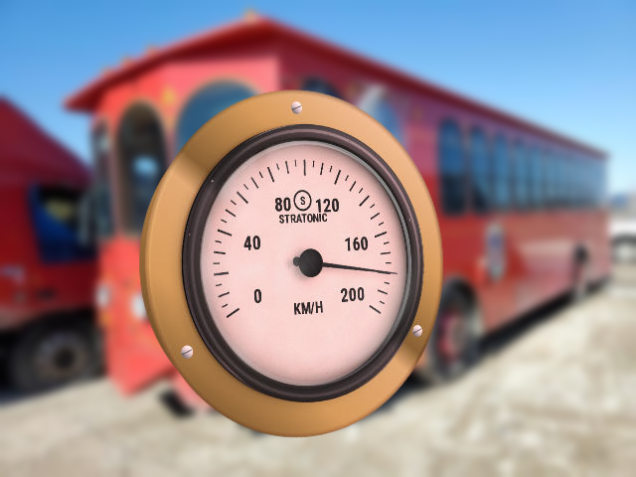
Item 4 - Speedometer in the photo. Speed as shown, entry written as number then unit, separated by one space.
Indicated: 180 km/h
